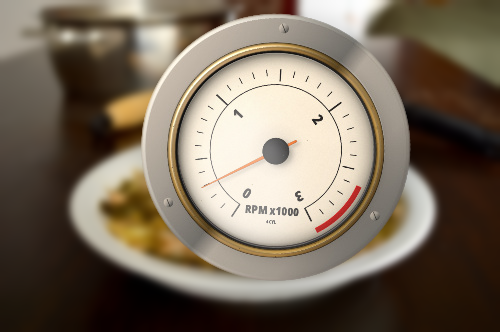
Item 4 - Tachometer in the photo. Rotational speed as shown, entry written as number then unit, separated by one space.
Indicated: 300 rpm
